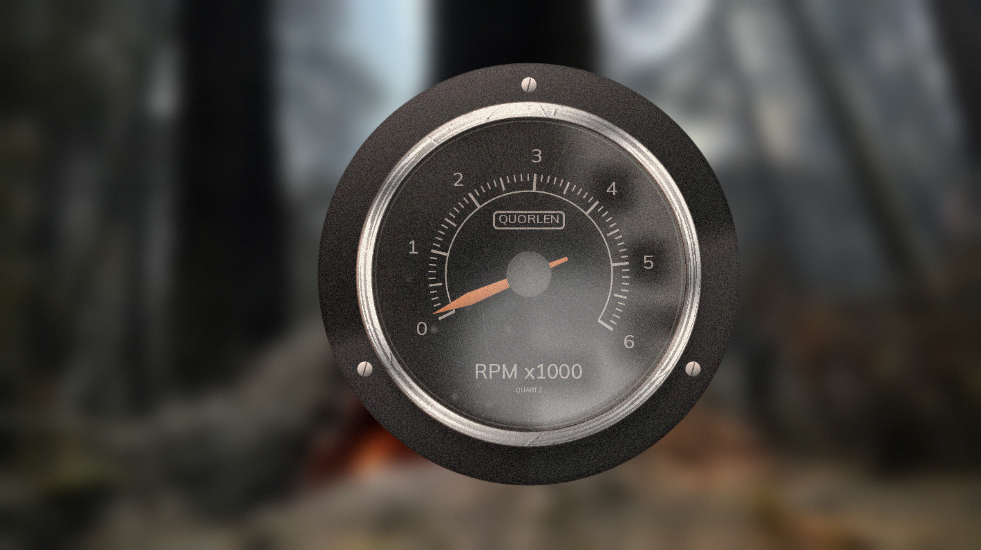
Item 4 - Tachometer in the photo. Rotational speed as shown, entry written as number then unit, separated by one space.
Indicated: 100 rpm
